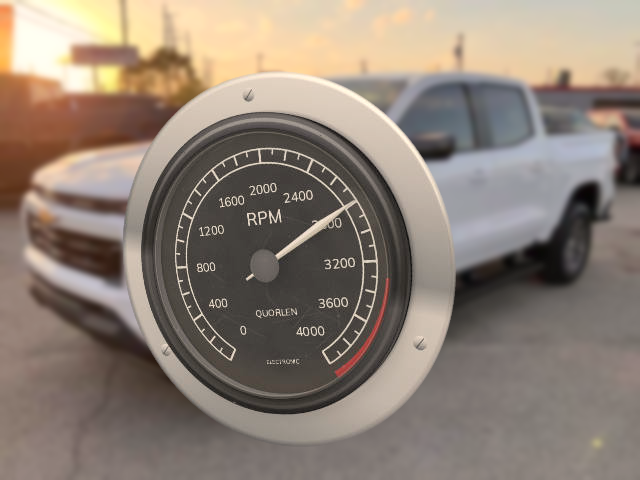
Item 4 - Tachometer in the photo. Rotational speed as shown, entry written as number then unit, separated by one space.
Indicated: 2800 rpm
